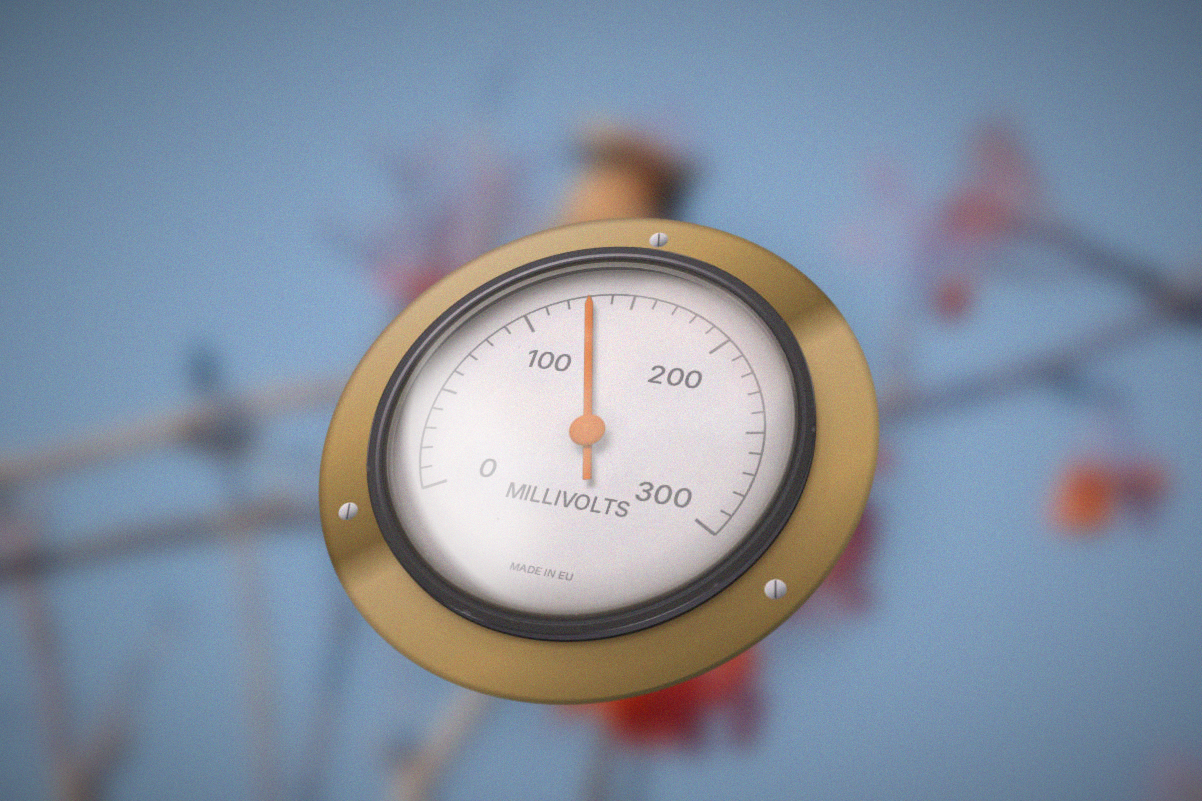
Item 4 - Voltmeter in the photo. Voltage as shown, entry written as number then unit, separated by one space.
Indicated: 130 mV
